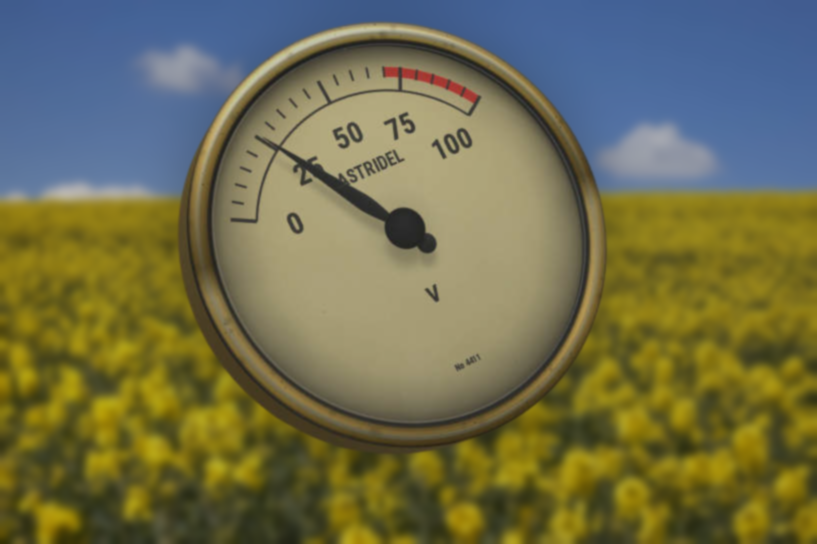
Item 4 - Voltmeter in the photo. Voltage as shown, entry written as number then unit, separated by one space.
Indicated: 25 V
